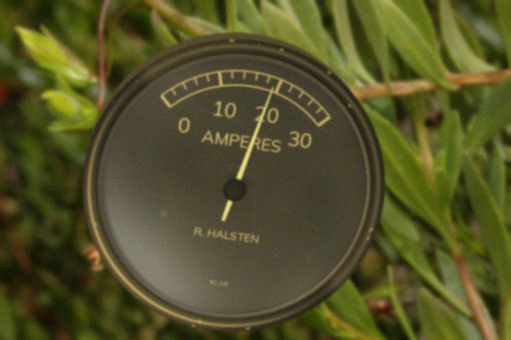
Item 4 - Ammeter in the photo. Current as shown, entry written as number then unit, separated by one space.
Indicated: 19 A
